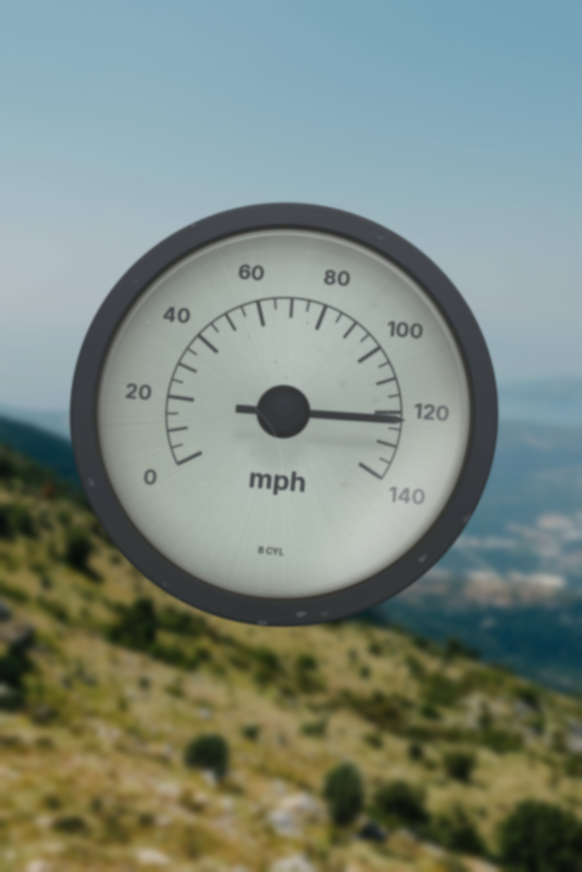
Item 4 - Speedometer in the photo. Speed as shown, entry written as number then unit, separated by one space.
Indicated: 122.5 mph
